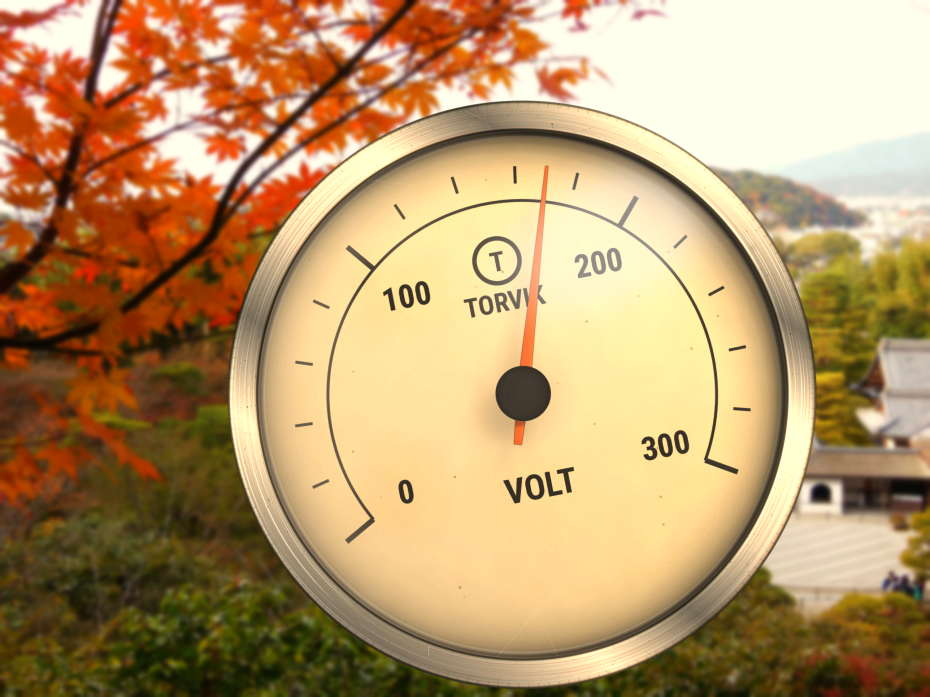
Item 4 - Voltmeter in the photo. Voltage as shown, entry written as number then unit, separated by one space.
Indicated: 170 V
